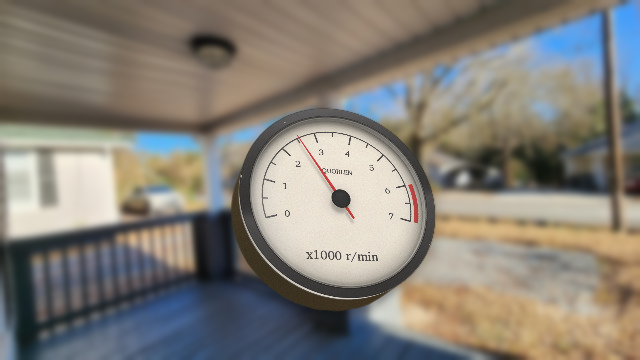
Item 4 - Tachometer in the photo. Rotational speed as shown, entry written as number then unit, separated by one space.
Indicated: 2500 rpm
